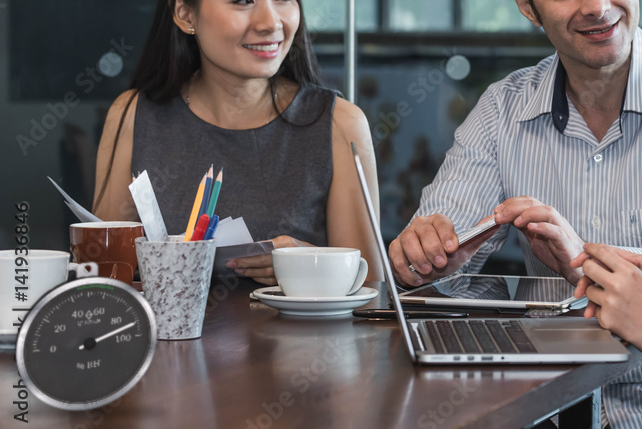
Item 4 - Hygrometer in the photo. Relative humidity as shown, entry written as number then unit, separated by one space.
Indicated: 90 %
